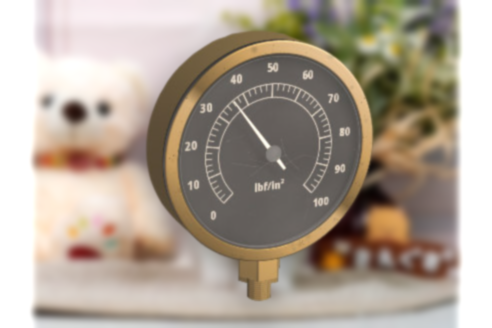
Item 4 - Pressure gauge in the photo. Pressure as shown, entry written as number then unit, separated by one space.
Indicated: 36 psi
